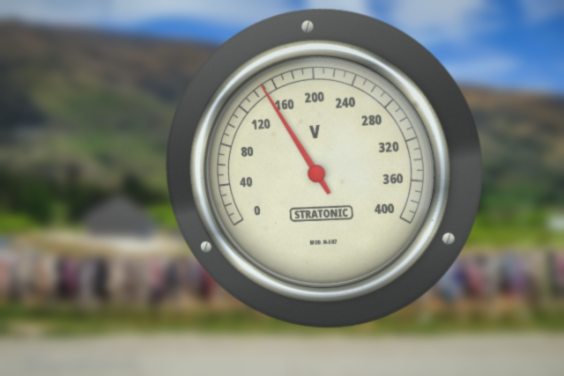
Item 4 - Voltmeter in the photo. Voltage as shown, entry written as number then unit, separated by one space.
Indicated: 150 V
